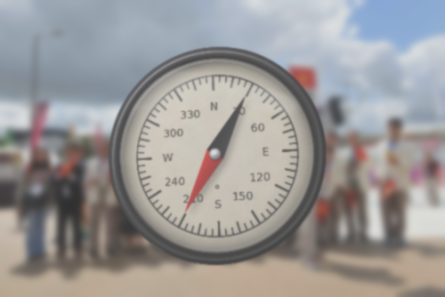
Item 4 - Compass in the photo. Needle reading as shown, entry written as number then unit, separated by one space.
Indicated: 210 °
